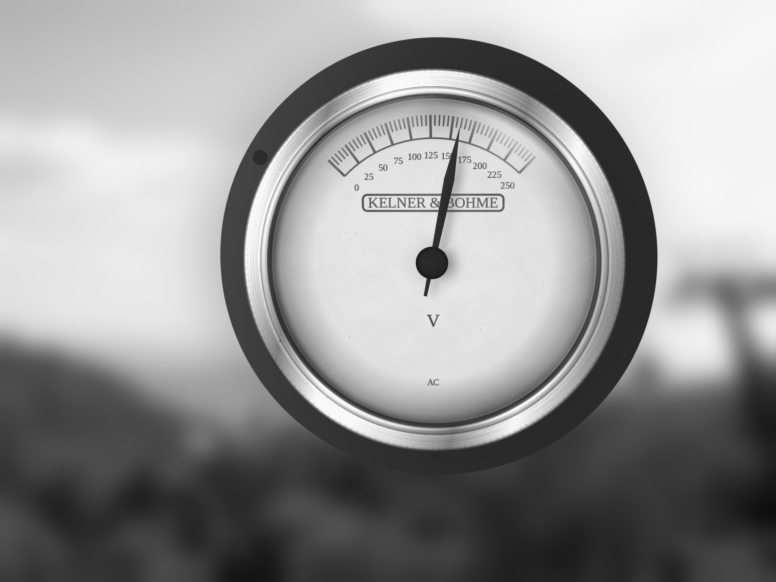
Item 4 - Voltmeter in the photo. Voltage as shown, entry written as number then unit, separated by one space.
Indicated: 160 V
